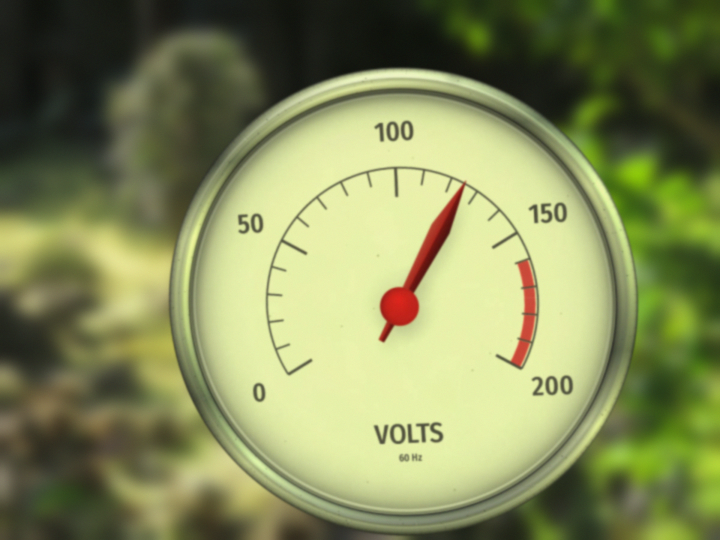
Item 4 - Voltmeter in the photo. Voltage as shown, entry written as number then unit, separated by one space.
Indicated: 125 V
